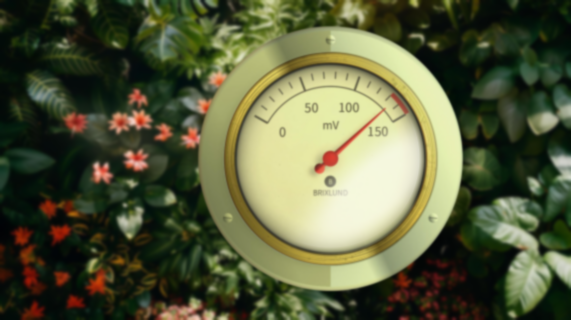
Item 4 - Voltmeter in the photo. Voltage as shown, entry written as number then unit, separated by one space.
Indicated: 135 mV
